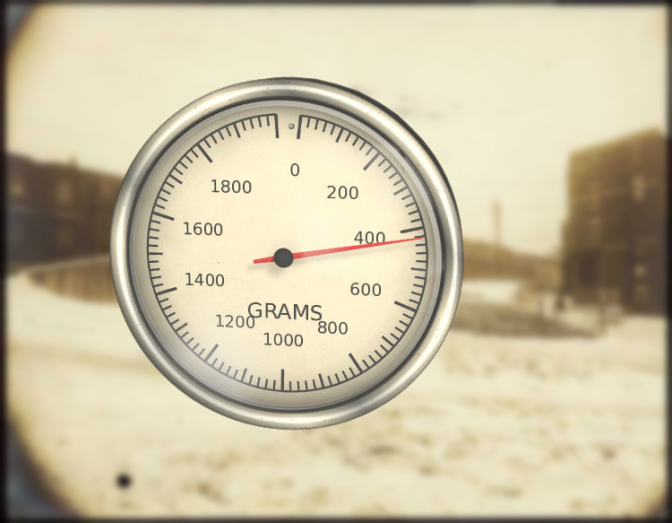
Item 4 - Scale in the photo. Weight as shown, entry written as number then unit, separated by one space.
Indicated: 420 g
